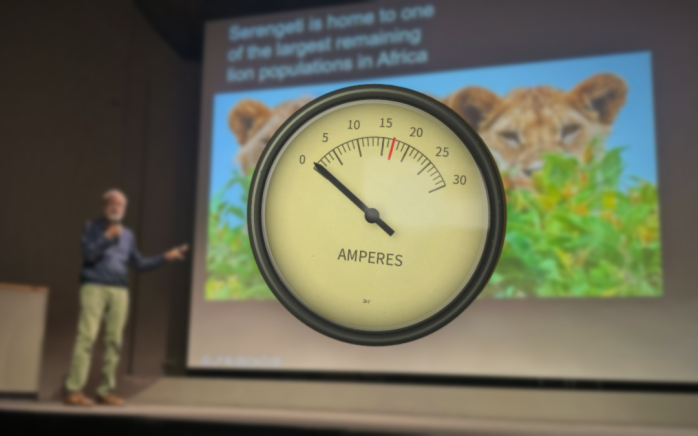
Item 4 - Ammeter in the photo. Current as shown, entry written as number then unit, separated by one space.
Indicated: 1 A
